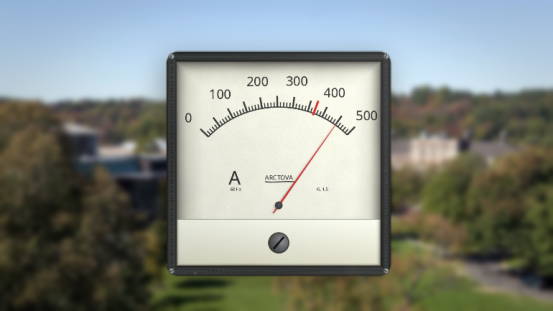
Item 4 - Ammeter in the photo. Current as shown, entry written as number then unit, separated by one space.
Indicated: 450 A
